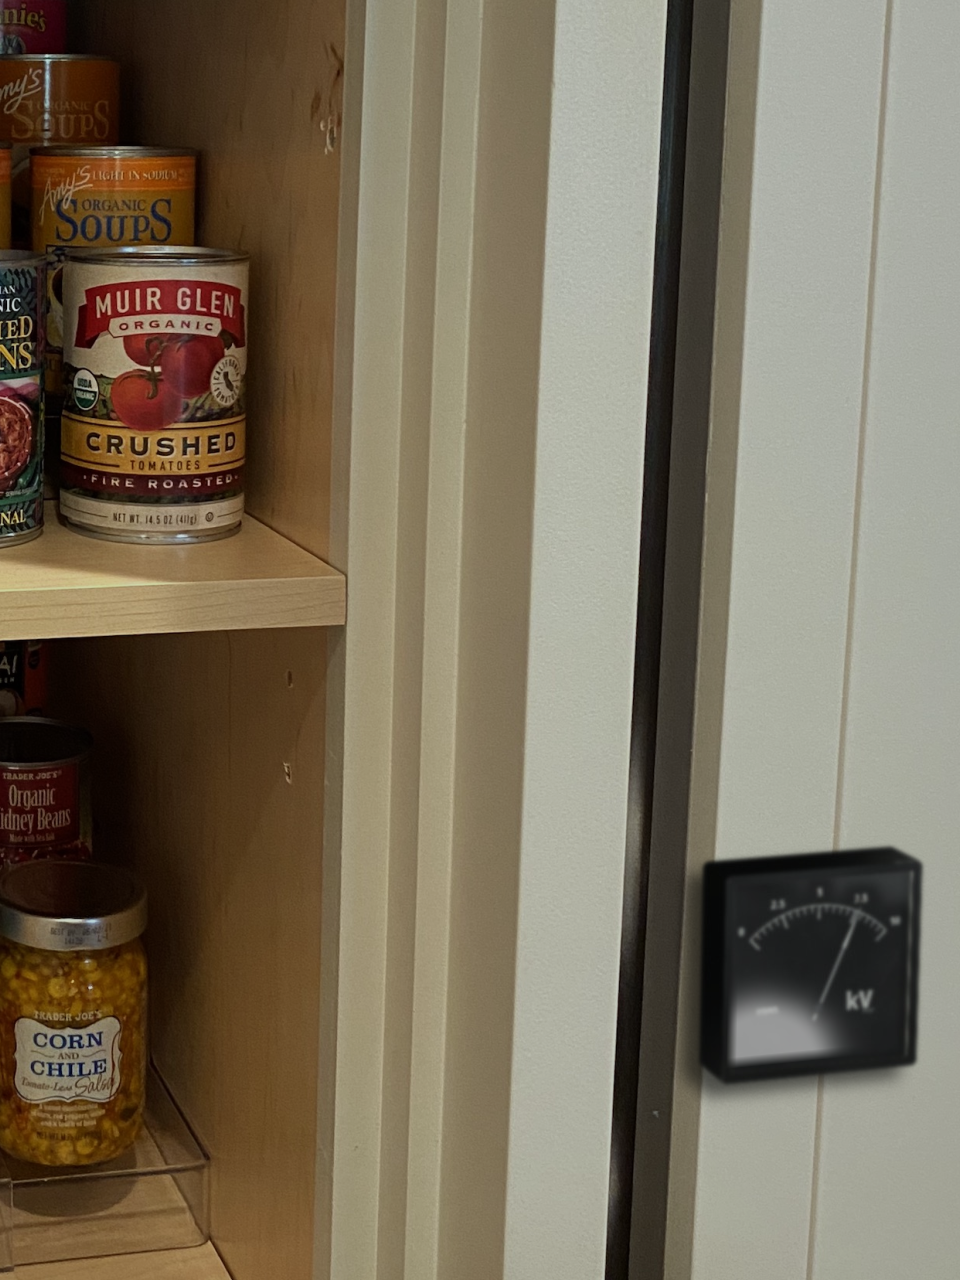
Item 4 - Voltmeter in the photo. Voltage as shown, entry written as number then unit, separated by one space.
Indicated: 7.5 kV
